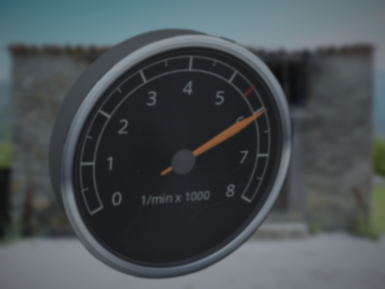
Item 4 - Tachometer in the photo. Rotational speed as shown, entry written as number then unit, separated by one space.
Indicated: 6000 rpm
